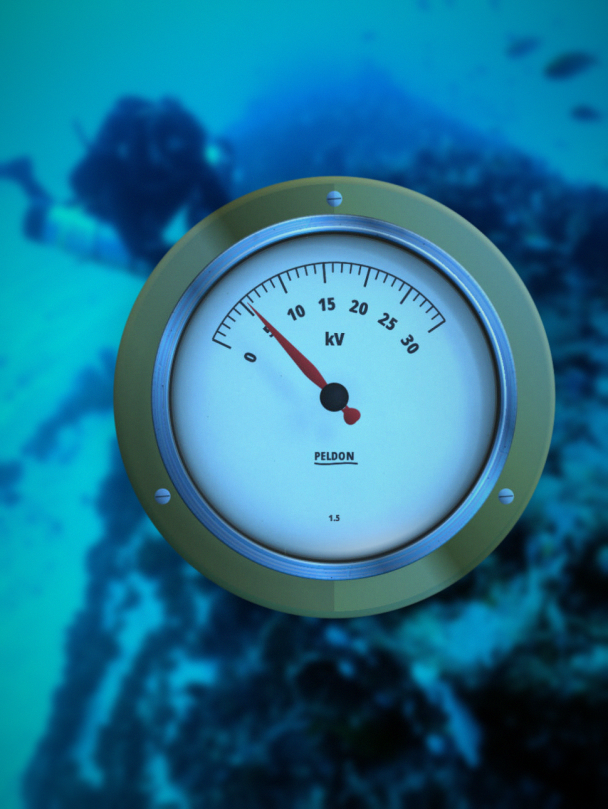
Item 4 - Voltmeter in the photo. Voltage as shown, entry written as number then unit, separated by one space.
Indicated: 5.5 kV
